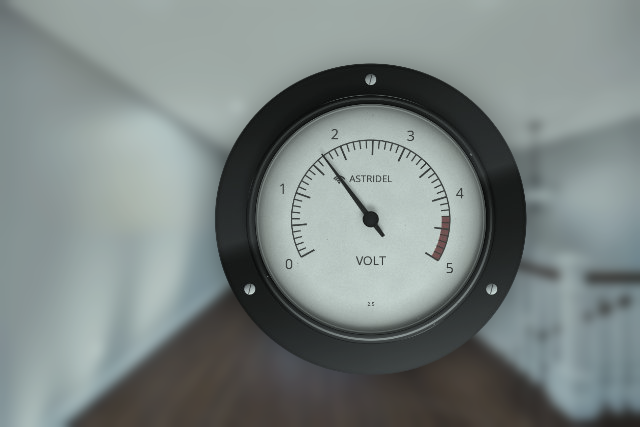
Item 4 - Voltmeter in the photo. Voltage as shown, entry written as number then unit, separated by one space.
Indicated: 1.7 V
